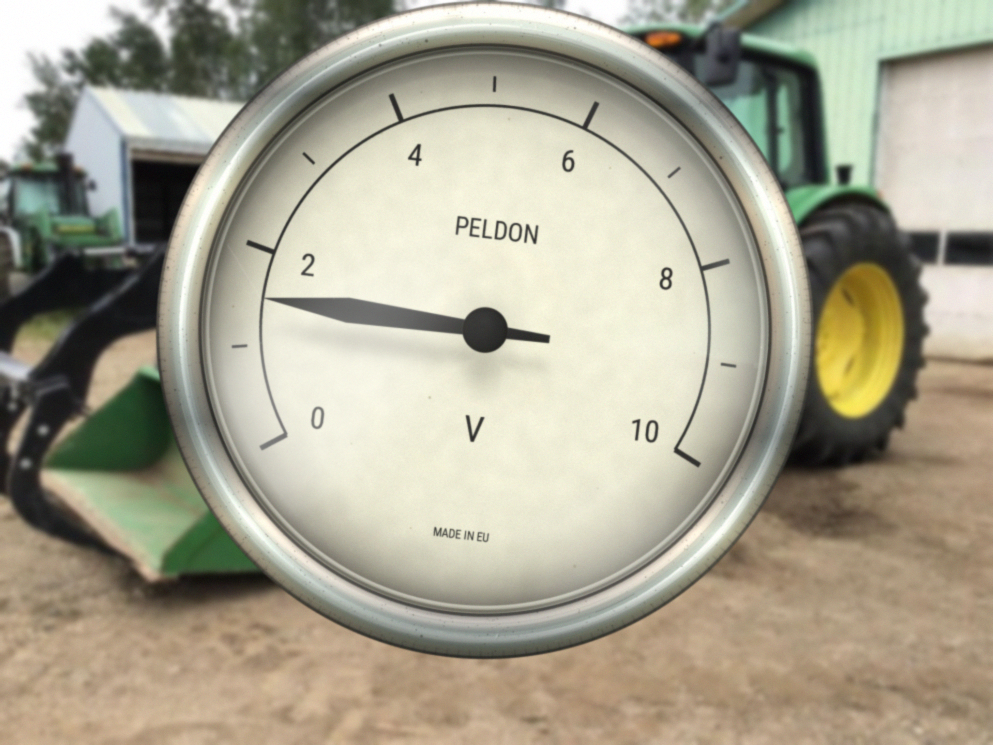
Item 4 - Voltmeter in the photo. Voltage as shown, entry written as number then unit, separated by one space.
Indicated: 1.5 V
